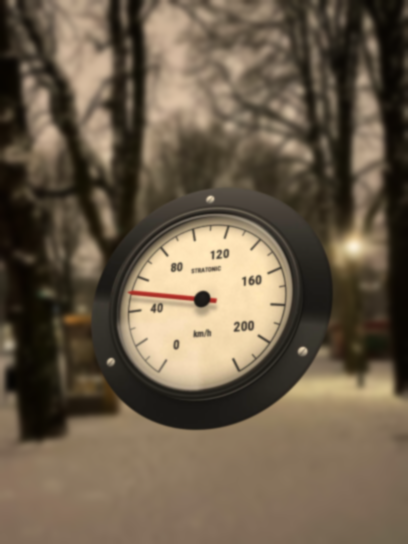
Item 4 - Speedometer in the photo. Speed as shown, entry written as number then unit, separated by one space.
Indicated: 50 km/h
